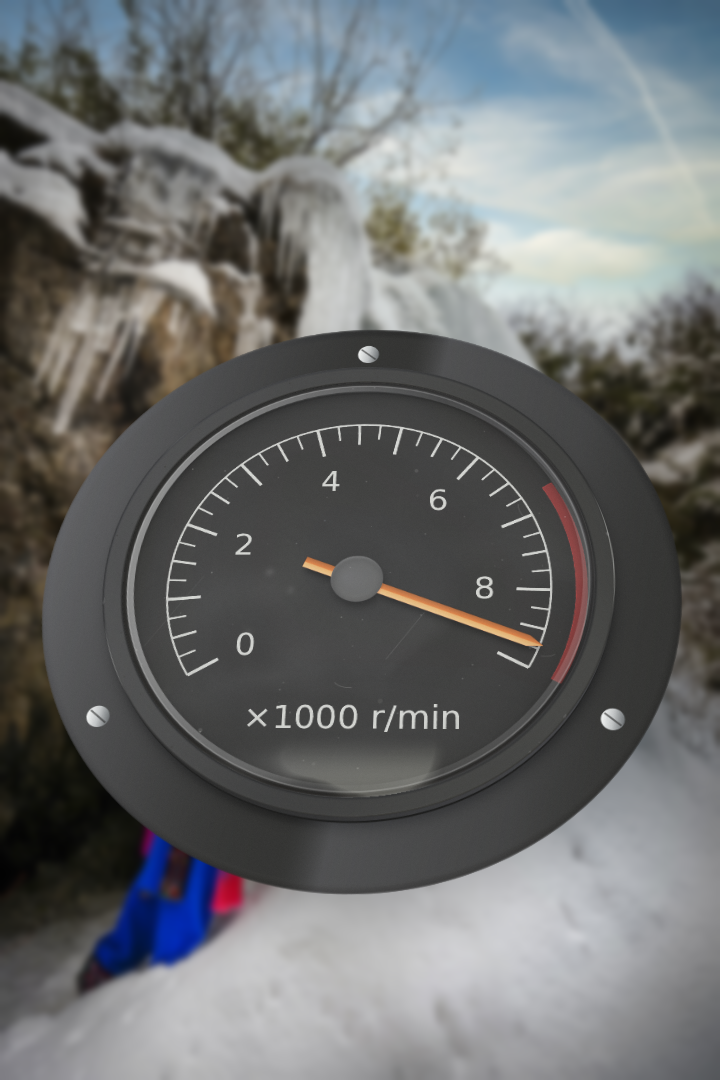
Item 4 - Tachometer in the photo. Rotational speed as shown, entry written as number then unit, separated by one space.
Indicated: 8750 rpm
